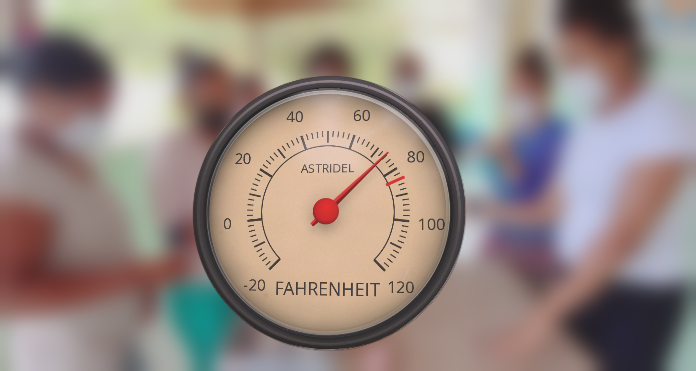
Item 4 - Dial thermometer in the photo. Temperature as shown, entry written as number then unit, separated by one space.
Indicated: 74 °F
